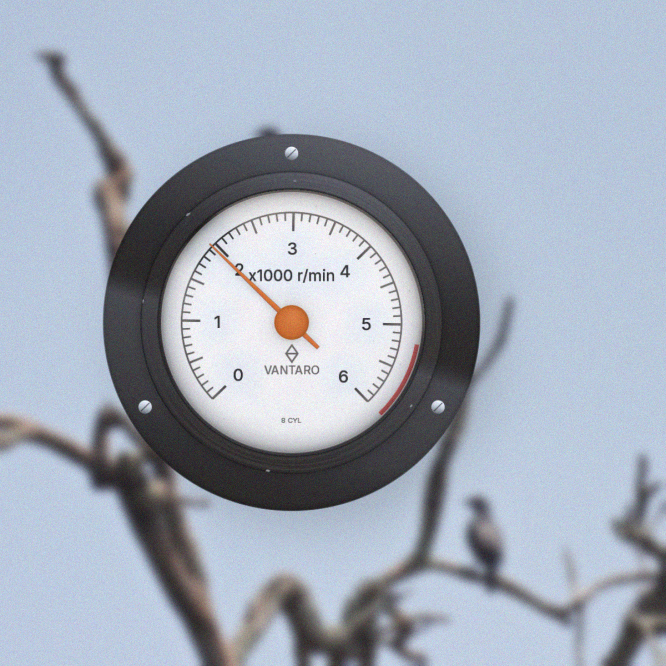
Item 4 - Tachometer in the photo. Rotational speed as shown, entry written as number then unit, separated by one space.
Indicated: 1950 rpm
